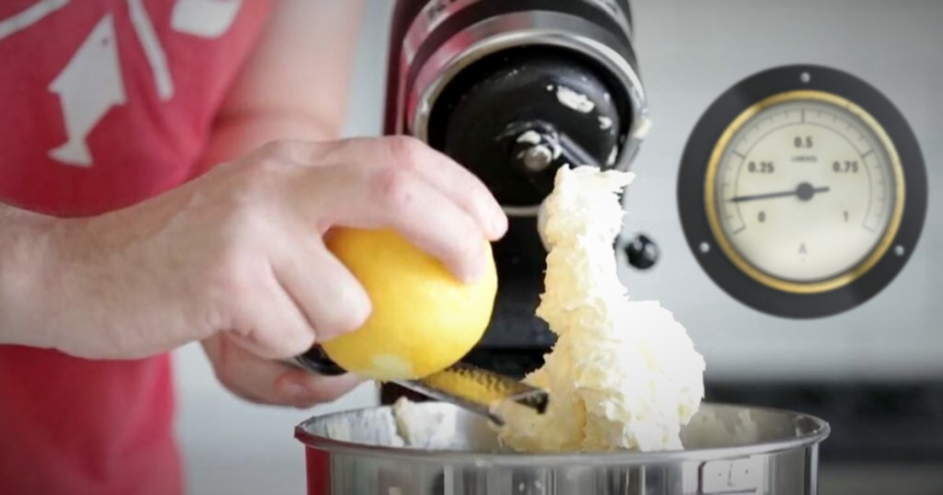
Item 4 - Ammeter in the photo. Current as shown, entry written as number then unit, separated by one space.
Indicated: 0.1 A
